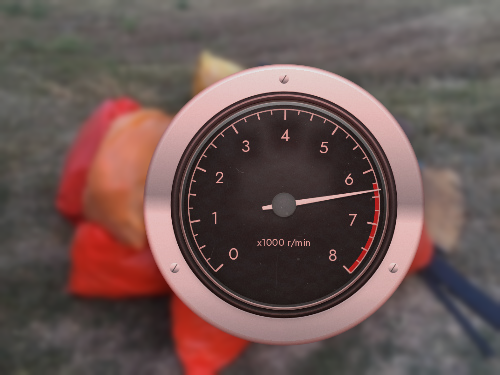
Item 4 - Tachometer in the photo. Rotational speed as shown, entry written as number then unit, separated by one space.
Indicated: 6375 rpm
